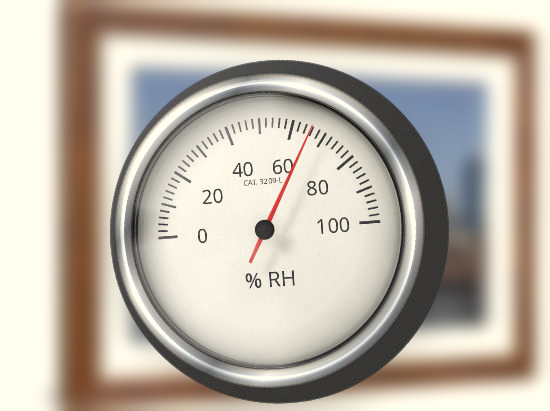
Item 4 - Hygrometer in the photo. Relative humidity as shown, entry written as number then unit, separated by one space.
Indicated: 66 %
